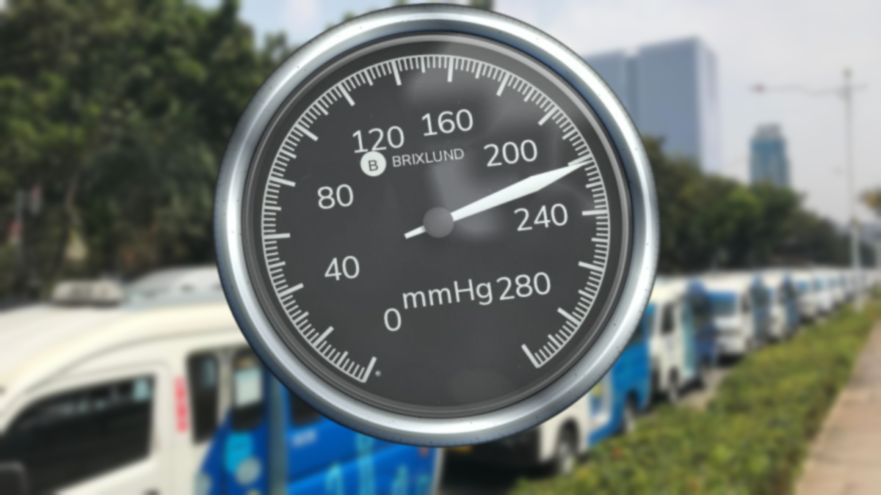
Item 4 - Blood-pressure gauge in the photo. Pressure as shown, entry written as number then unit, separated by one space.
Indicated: 222 mmHg
